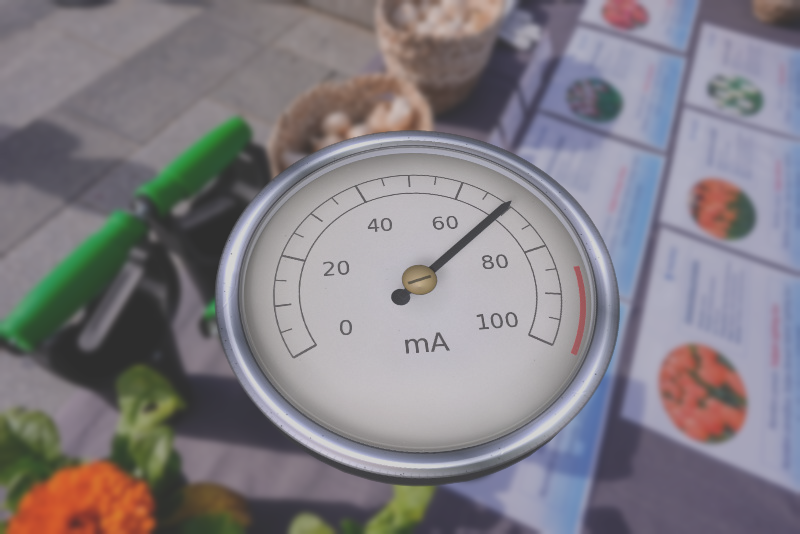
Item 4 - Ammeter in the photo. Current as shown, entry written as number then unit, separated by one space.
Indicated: 70 mA
